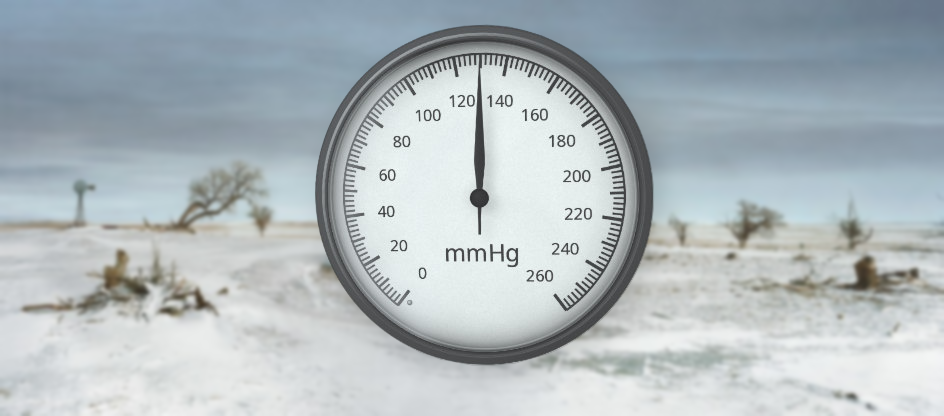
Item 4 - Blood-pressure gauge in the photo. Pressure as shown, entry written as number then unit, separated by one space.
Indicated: 130 mmHg
